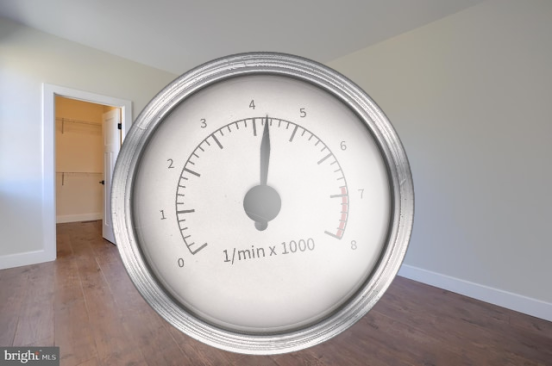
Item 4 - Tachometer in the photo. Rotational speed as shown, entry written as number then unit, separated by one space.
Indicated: 4300 rpm
